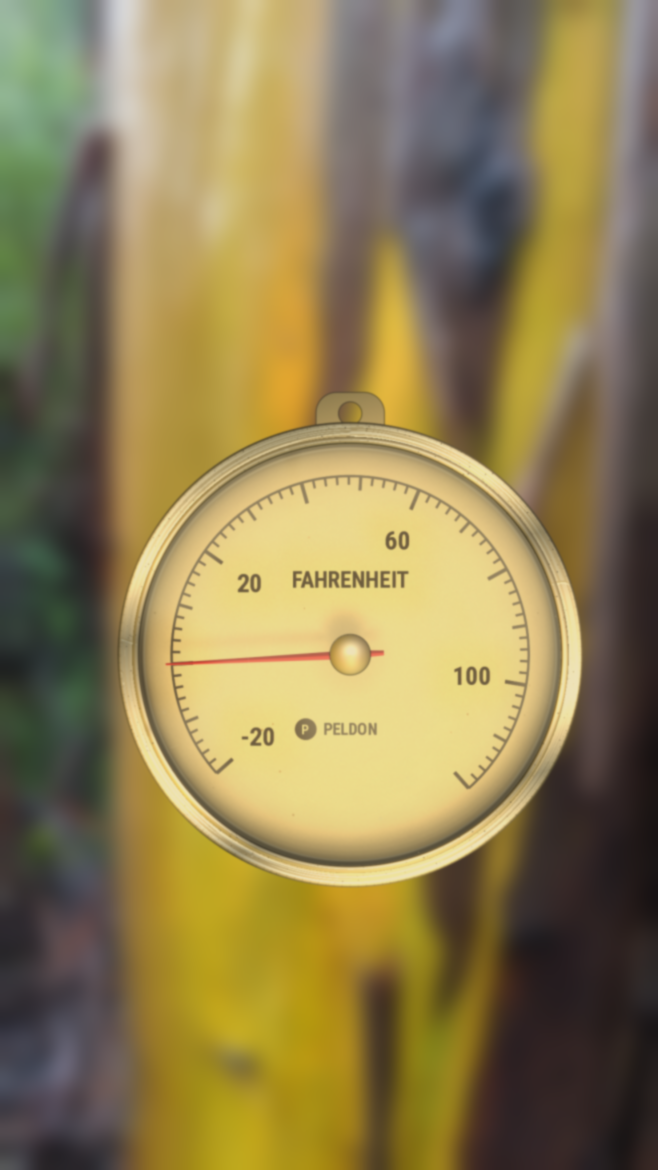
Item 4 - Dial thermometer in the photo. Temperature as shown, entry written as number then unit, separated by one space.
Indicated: 0 °F
